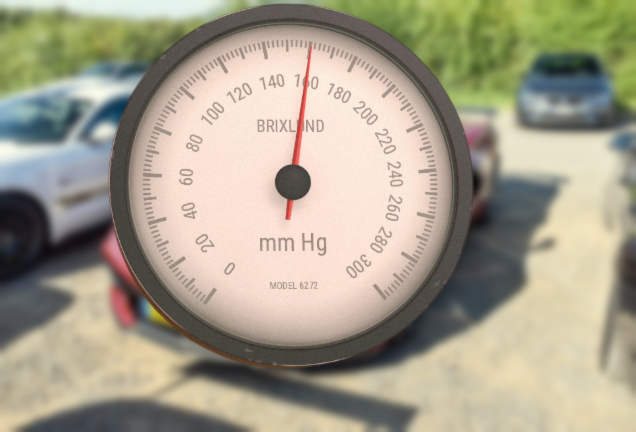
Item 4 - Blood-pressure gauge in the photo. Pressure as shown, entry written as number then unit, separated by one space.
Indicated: 160 mmHg
